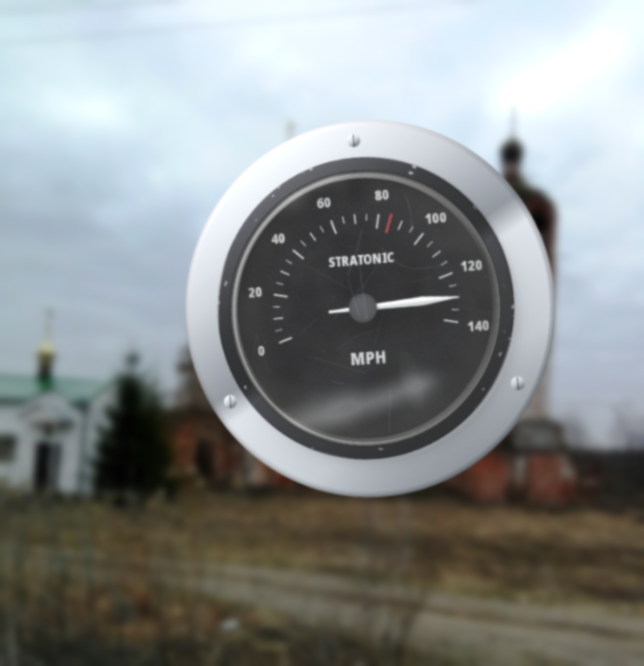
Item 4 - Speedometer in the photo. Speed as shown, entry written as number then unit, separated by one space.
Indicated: 130 mph
